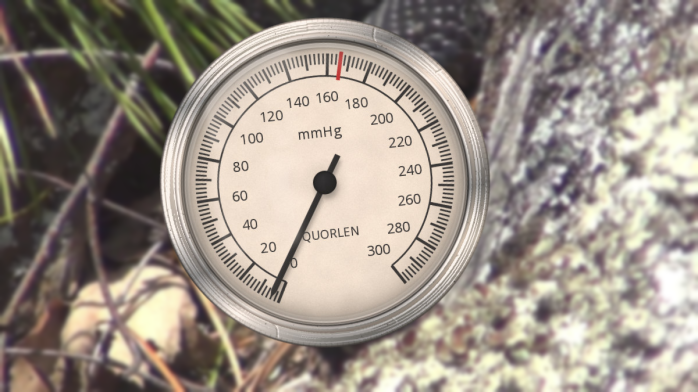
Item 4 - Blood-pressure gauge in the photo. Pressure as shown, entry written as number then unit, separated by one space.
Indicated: 4 mmHg
